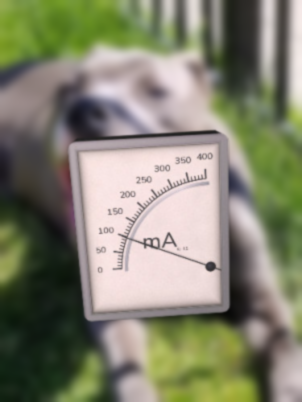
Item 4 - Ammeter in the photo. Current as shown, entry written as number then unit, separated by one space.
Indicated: 100 mA
